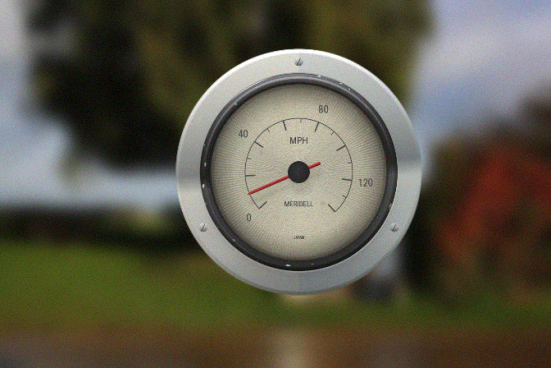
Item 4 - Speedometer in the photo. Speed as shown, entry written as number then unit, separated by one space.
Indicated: 10 mph
